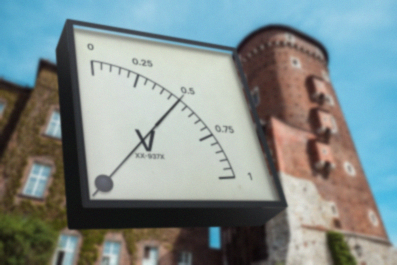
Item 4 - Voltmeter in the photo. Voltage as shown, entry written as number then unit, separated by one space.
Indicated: 0.5 V
